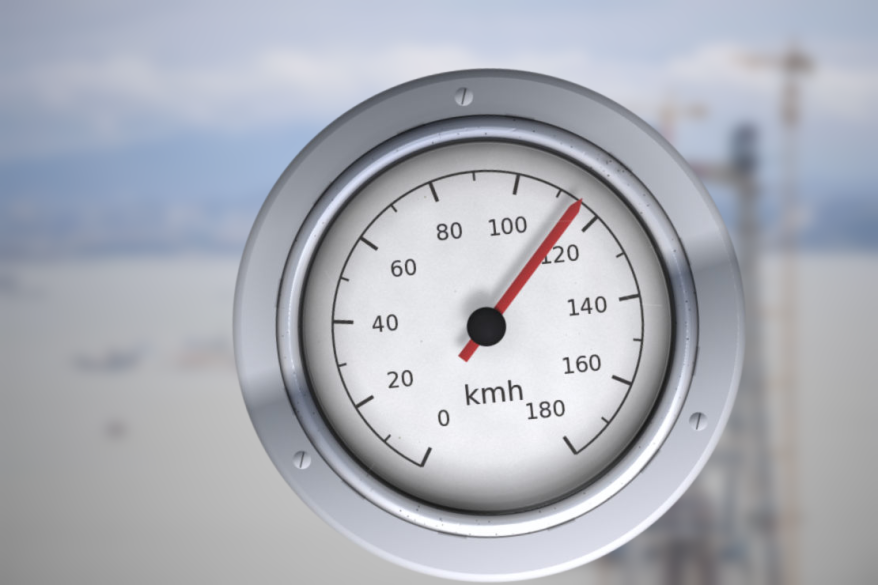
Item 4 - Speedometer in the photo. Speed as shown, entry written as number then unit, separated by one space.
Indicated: 115 km/h
